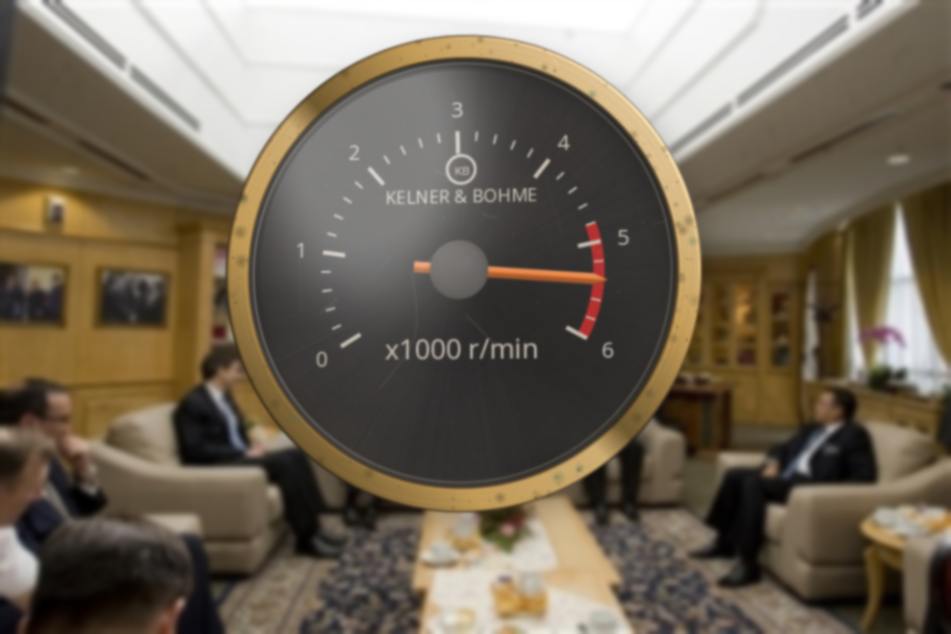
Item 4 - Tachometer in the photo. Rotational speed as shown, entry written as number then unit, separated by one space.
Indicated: 5400 rpm
